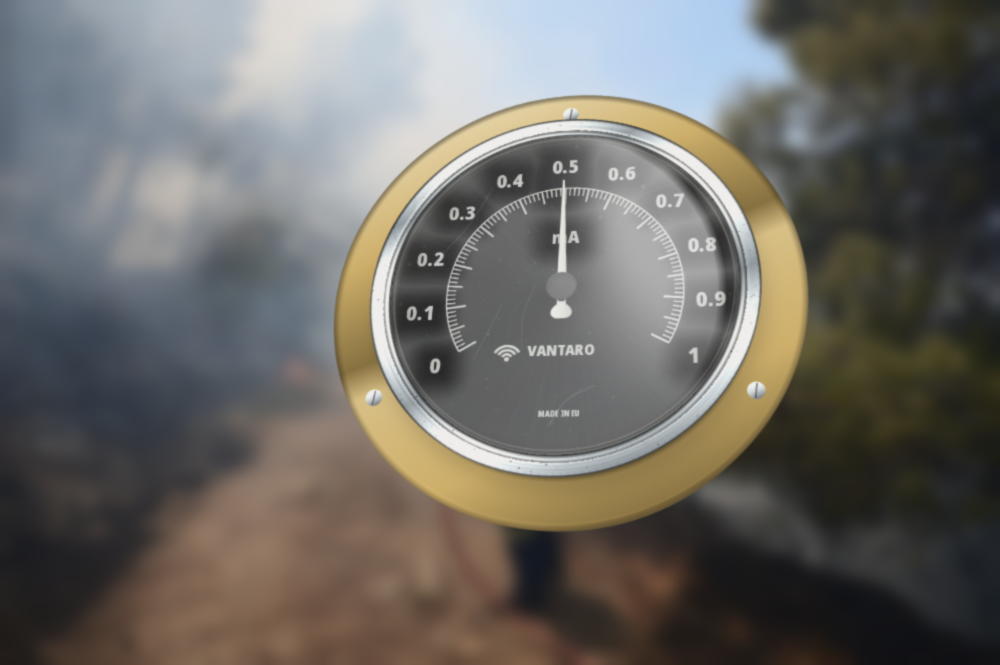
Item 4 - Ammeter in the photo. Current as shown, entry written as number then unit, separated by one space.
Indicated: 0.5 mA
